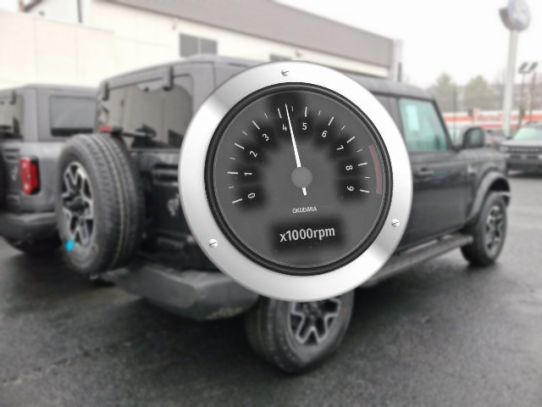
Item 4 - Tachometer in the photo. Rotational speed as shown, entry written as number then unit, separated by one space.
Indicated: 4250 rpm
